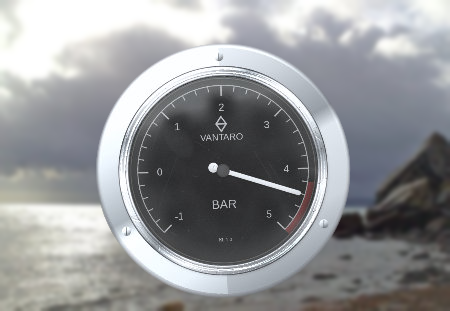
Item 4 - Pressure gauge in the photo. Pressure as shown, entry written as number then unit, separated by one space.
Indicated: 4.4 bar
